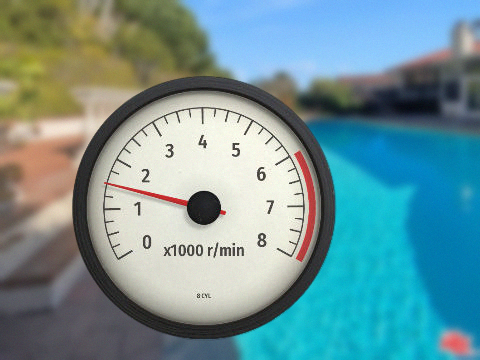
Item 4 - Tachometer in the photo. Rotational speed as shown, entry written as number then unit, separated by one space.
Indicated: 1500 rpm
